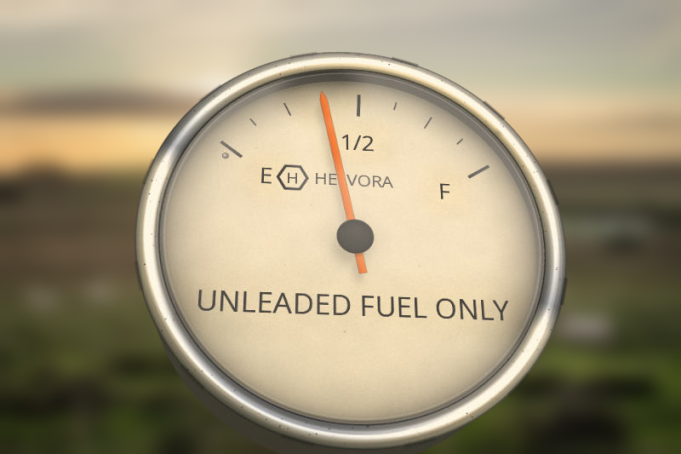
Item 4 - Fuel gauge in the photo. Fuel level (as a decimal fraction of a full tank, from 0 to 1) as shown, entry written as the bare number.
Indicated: 0.375
